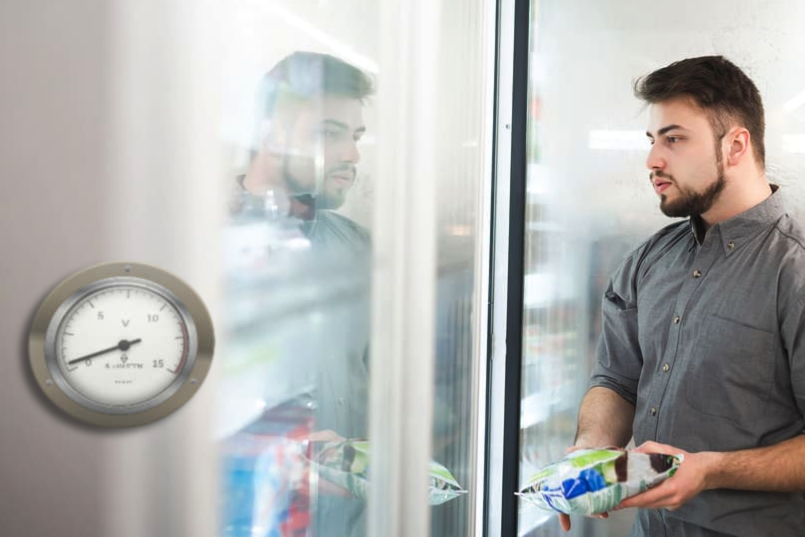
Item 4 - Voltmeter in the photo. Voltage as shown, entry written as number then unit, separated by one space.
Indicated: 0.5 V
